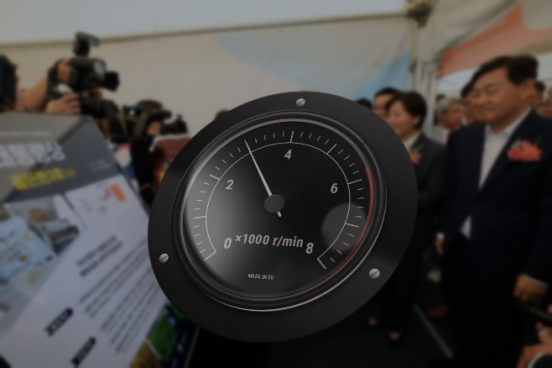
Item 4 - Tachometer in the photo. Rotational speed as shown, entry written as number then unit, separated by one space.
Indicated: 3000 rpm
